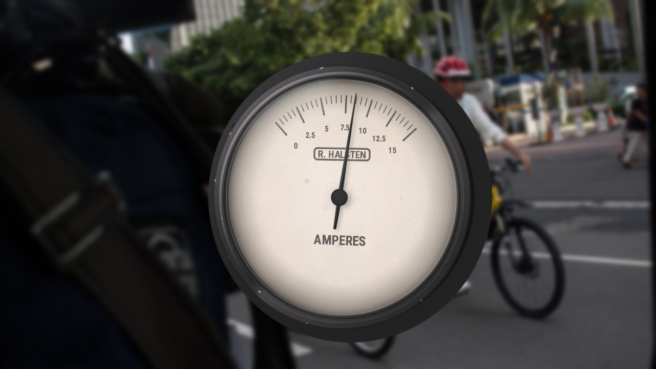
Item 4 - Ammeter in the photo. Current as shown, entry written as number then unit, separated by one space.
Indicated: 8.5 A
